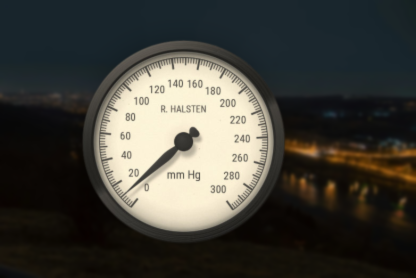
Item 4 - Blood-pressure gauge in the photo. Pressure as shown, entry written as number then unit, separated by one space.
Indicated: 10 mmHg
